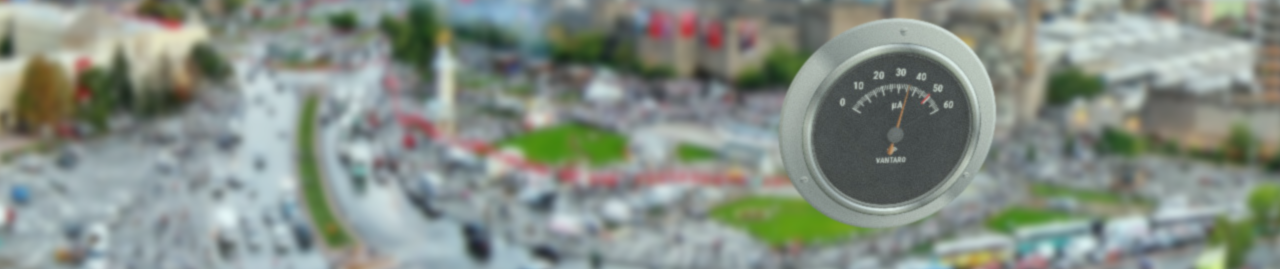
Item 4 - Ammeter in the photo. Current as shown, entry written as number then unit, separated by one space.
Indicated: 35 µA
